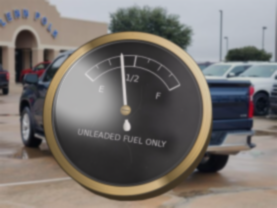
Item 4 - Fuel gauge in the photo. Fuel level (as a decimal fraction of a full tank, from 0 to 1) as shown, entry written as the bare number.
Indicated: 0.375
